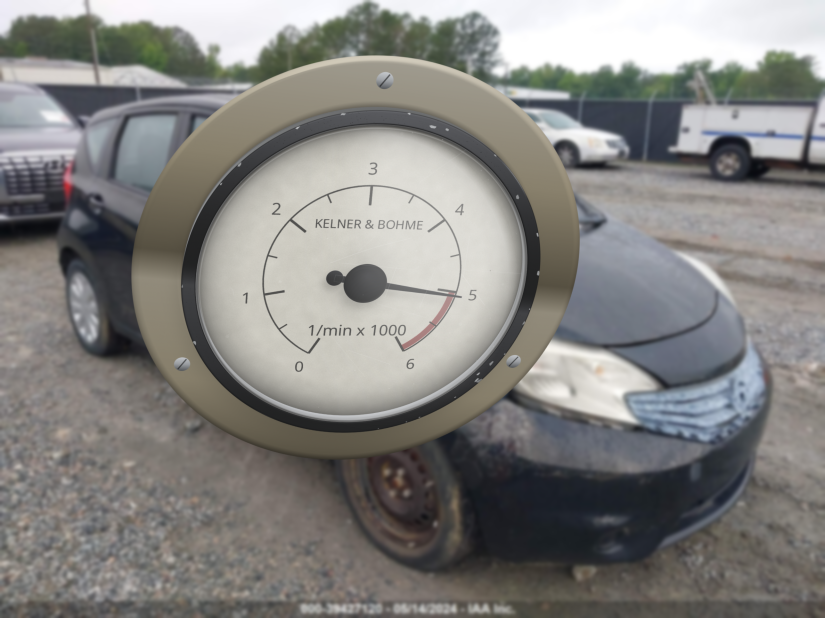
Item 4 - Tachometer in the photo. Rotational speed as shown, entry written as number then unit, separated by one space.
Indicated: 5000 rpm
